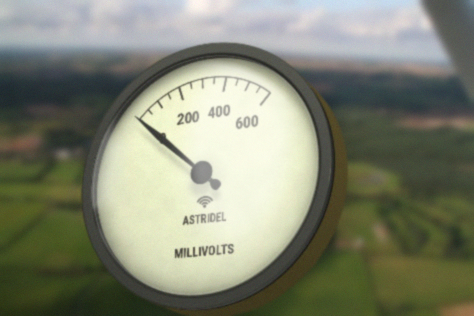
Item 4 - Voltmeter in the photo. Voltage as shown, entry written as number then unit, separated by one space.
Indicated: 0 mV
